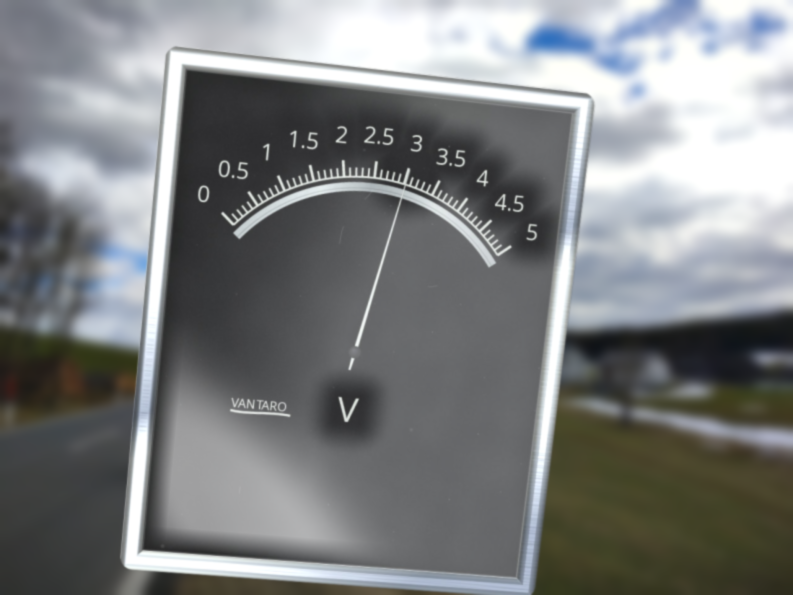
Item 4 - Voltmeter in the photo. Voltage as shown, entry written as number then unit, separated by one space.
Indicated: 3 V
